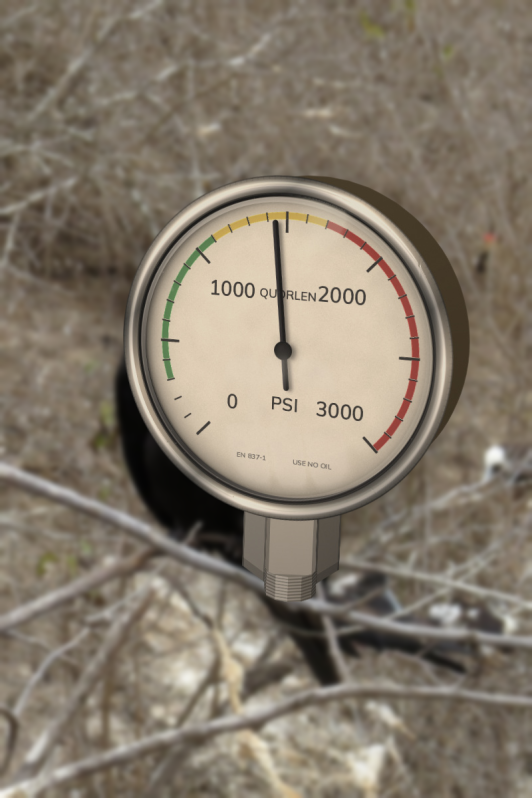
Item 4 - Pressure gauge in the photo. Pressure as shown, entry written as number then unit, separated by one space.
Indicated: 1450 psi
